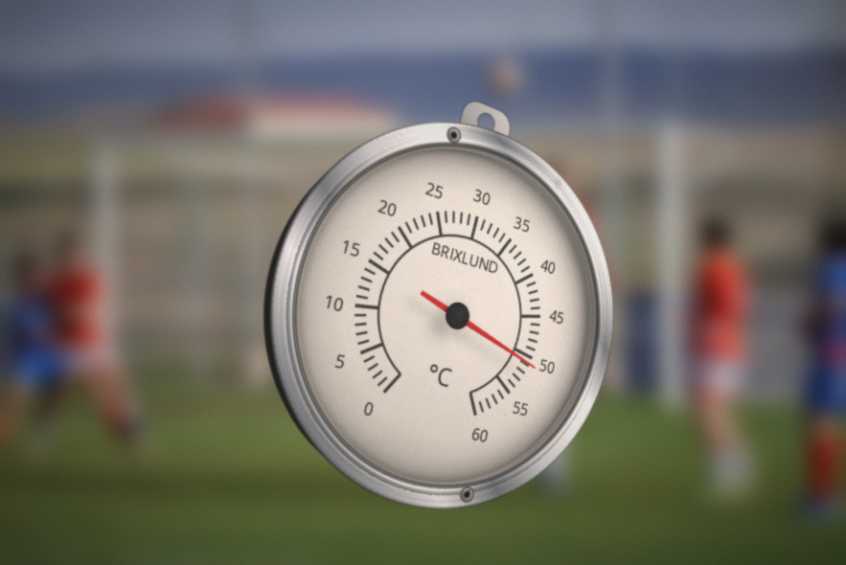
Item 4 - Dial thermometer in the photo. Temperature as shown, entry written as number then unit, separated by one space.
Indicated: 51 °C
